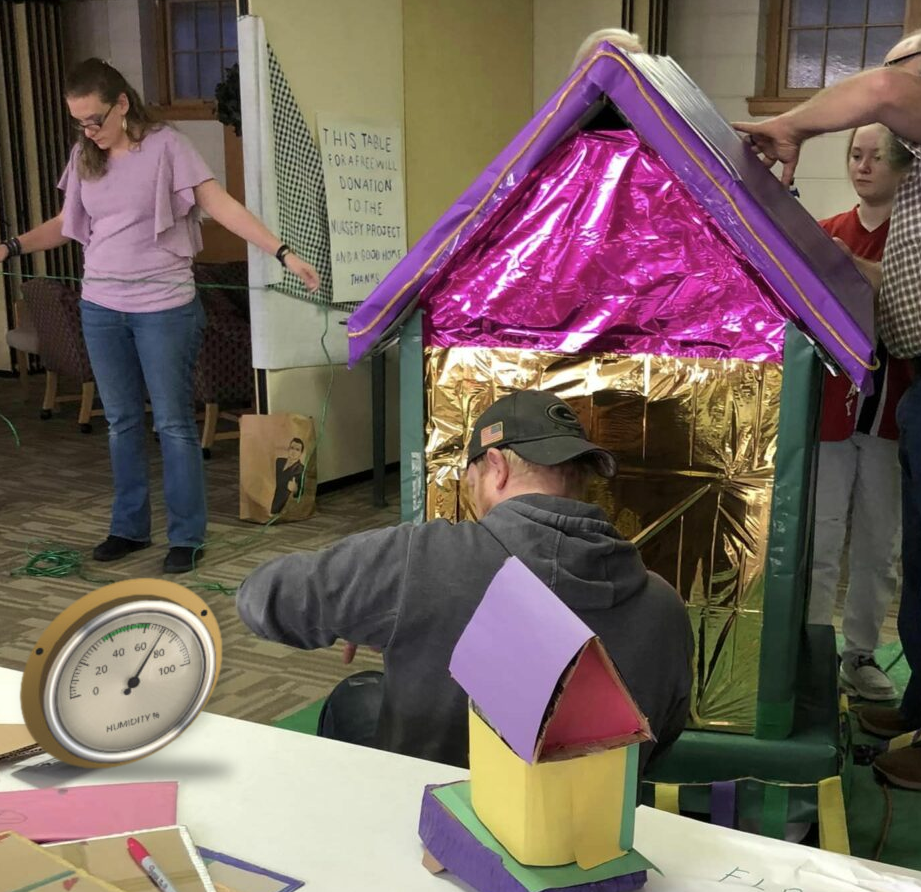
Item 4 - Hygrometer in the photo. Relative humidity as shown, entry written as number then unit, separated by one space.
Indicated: 70 %
